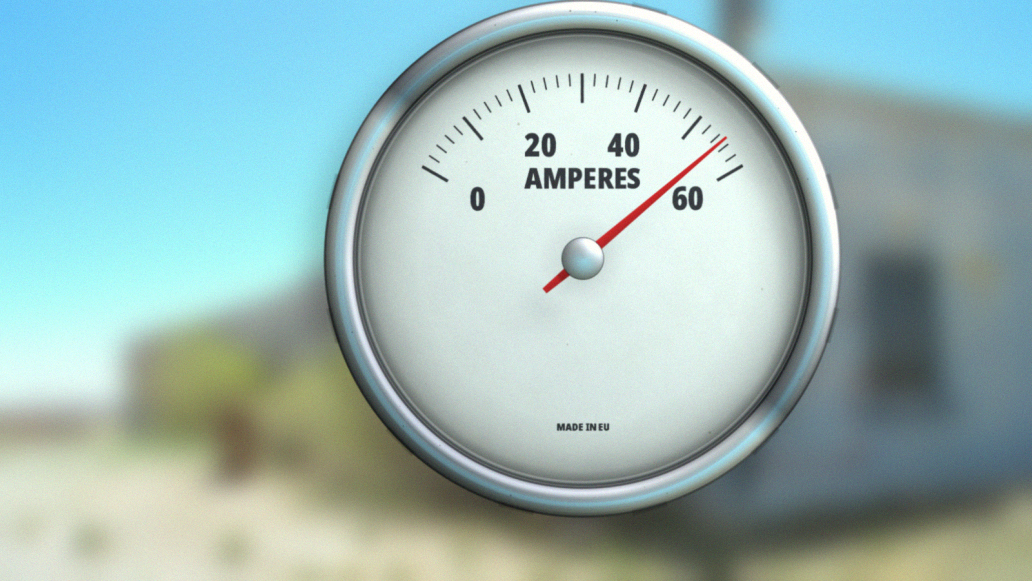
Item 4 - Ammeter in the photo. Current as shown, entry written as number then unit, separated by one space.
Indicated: 55 A
